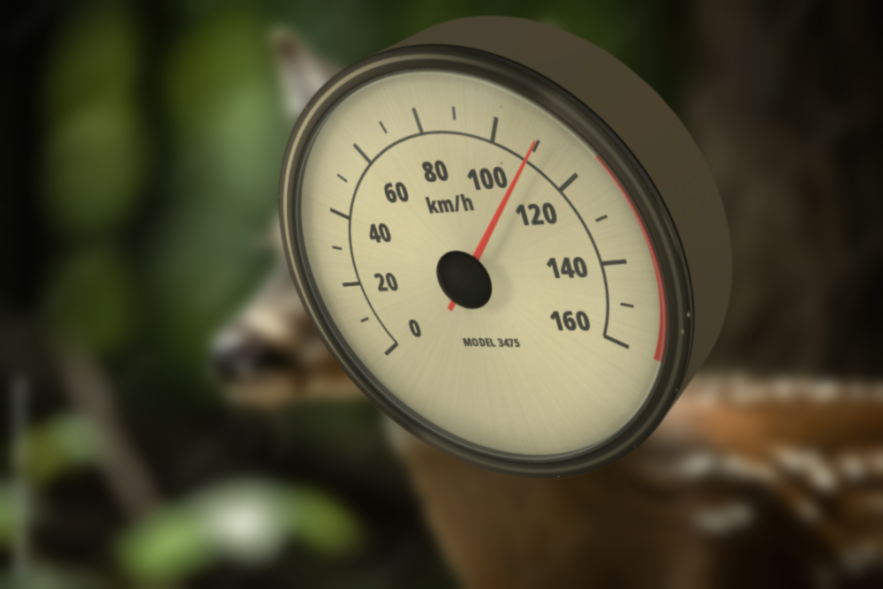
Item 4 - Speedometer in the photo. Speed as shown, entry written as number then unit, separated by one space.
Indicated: 110 km/h
